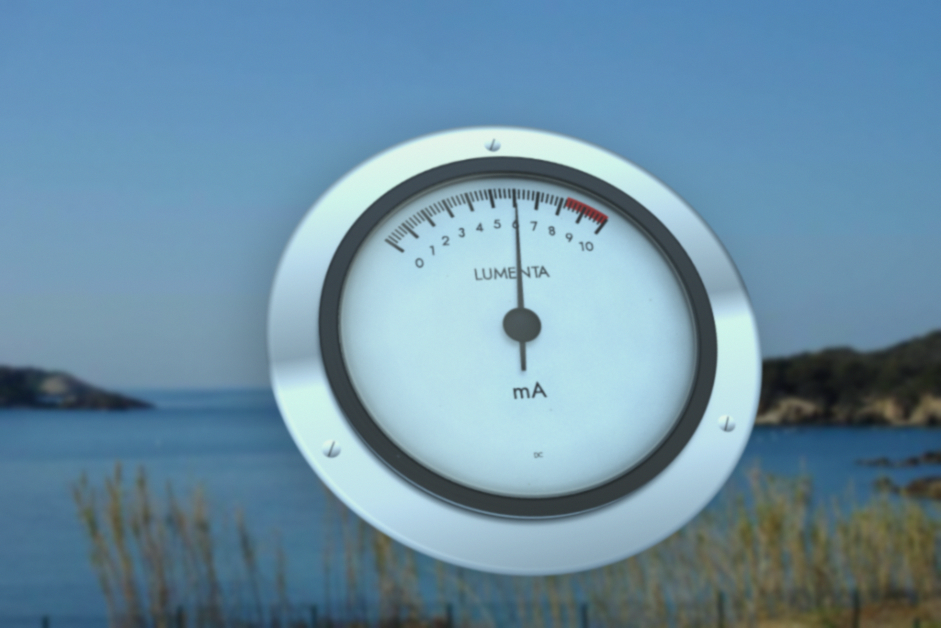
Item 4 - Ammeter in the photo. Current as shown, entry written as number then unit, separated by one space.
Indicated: 6 mA
